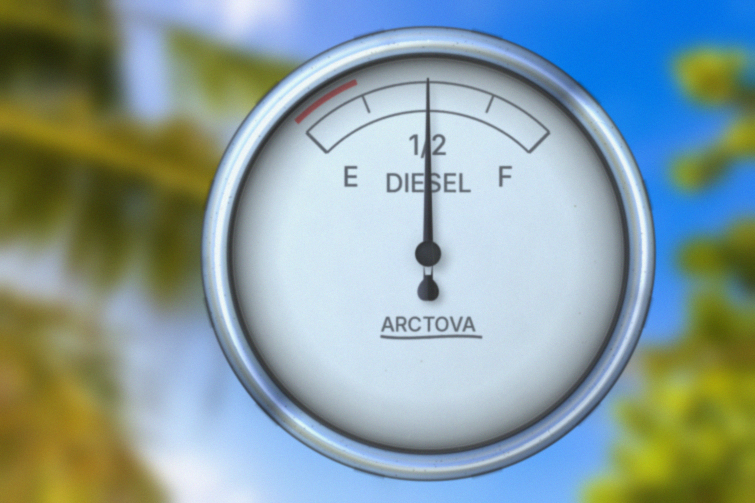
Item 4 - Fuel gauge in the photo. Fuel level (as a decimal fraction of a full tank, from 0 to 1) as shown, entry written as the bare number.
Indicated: 0.5
